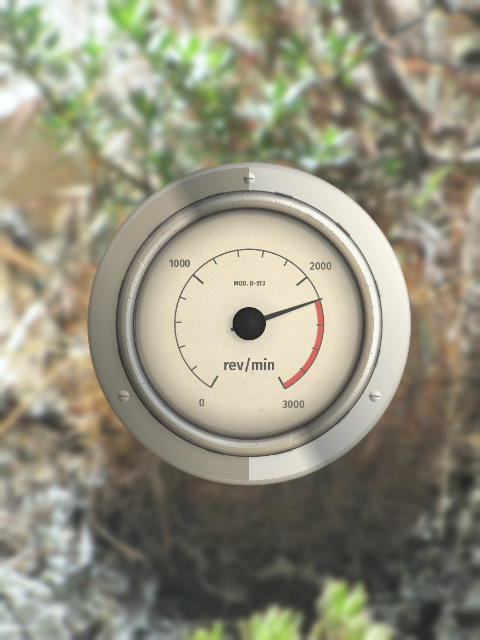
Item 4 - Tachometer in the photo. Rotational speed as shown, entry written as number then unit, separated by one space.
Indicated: 2200 rpm
